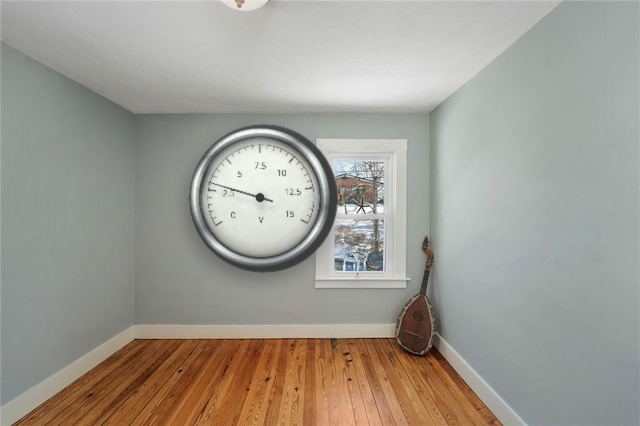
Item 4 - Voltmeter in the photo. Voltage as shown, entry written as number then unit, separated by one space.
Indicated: 3 V
